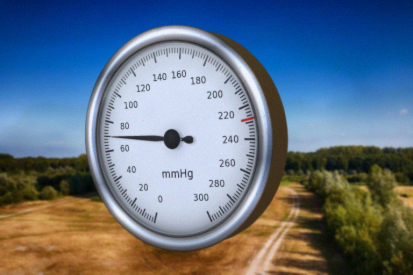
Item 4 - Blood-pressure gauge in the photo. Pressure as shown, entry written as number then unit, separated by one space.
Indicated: 70 mmHg
